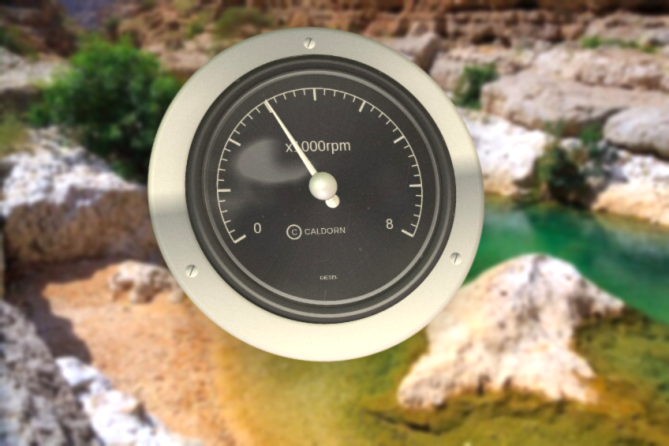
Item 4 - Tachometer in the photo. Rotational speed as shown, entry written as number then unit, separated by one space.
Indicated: 3000 rpm
